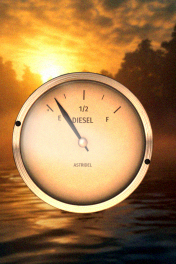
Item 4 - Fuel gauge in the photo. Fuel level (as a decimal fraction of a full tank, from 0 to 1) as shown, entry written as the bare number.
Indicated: 0.125
